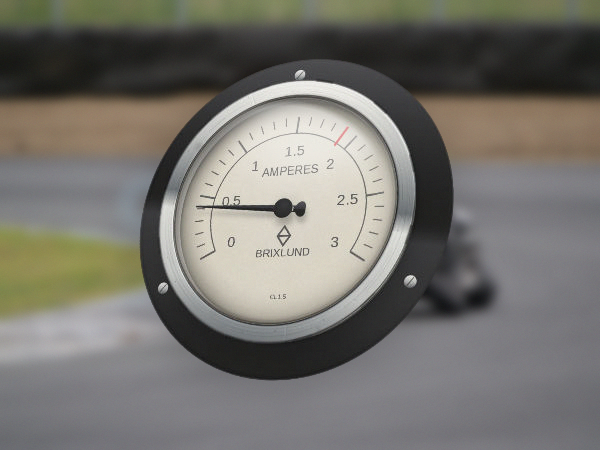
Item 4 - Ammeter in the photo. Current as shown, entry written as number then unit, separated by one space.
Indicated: 0.4 A
